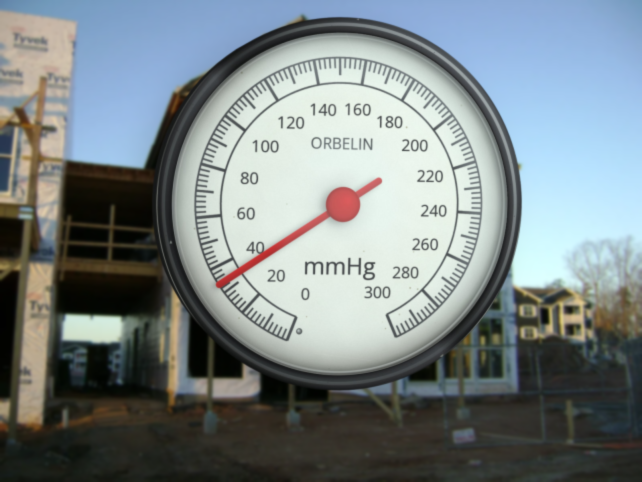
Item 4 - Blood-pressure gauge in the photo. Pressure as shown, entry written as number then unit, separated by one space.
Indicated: 34 mmHg
